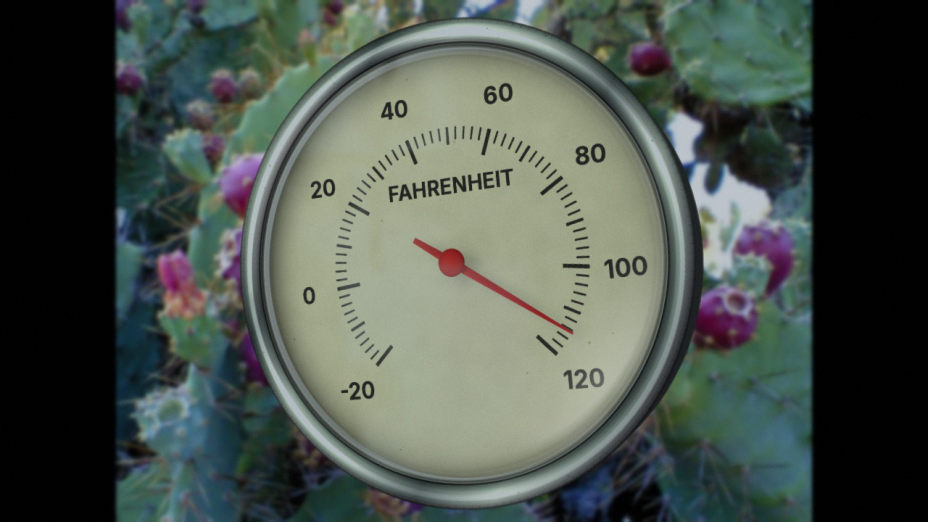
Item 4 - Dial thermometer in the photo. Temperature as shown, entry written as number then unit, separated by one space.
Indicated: 114 °F
